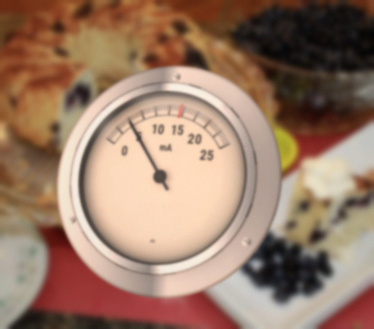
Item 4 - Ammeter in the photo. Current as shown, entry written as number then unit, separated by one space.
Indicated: 5 mA
